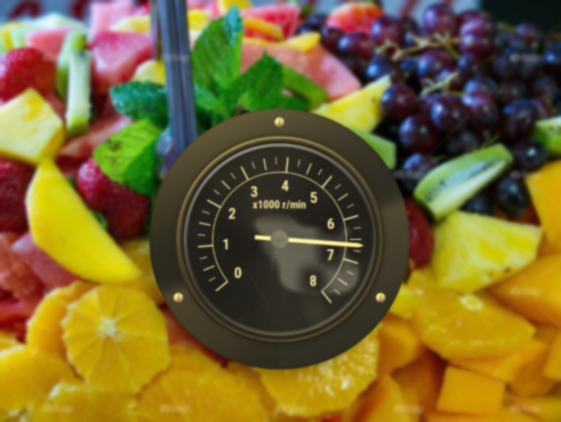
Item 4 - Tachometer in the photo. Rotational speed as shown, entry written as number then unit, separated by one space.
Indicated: 6625 rpm
